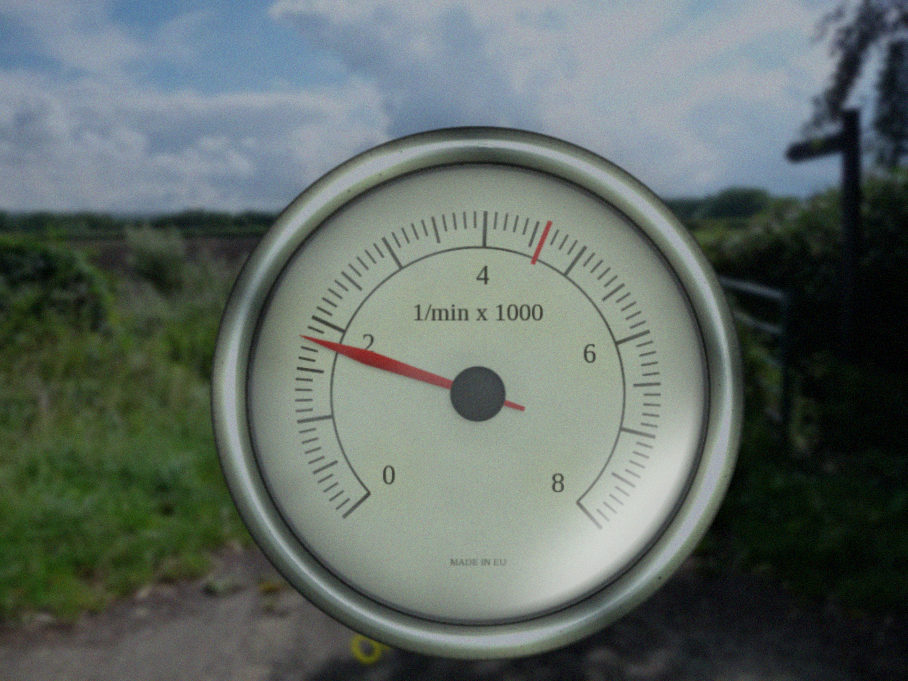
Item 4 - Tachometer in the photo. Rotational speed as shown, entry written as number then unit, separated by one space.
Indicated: 1800 rpm
